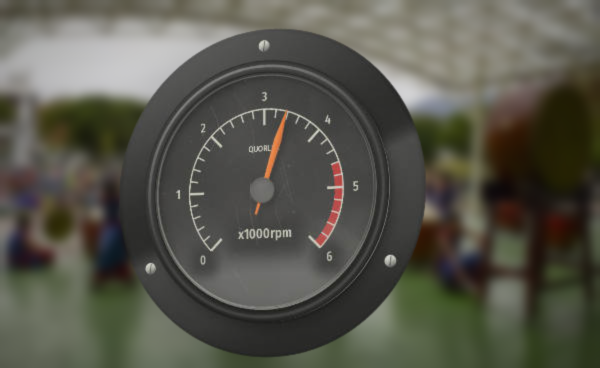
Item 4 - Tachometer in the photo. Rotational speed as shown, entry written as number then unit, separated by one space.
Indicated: 3400 rpm
